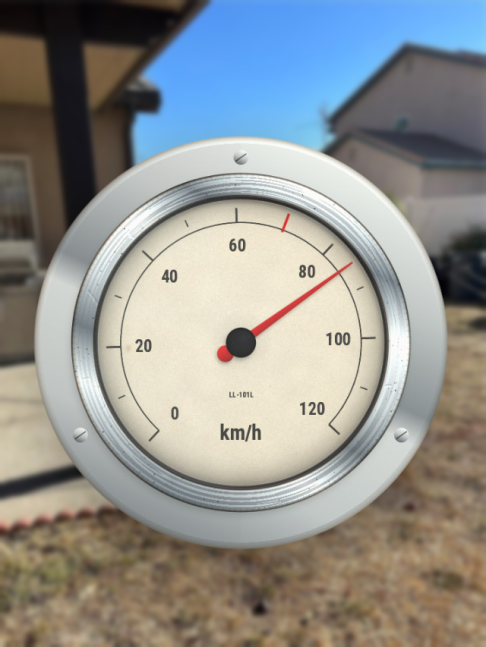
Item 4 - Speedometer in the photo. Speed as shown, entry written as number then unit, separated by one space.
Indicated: 85 km/h
